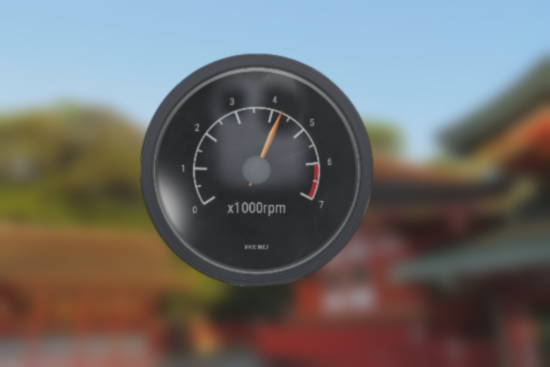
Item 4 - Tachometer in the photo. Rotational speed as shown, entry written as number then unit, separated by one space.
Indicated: 4250 rpm
